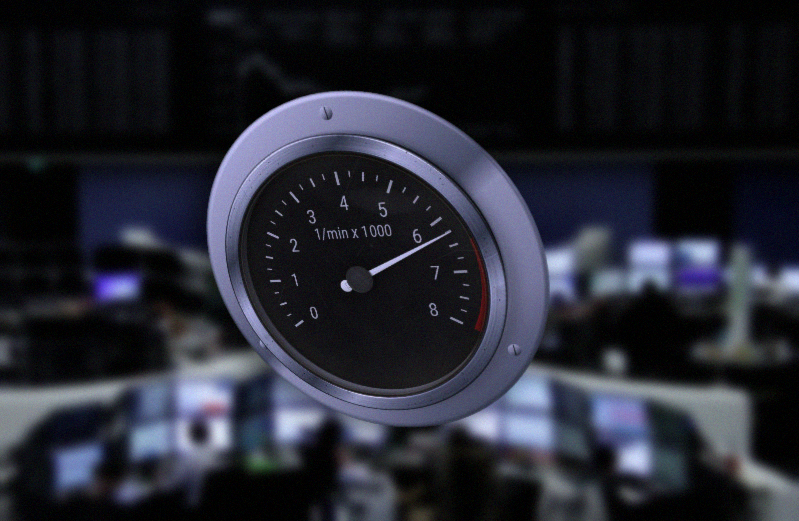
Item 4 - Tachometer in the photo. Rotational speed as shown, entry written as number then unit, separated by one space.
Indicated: 6250 rpm
